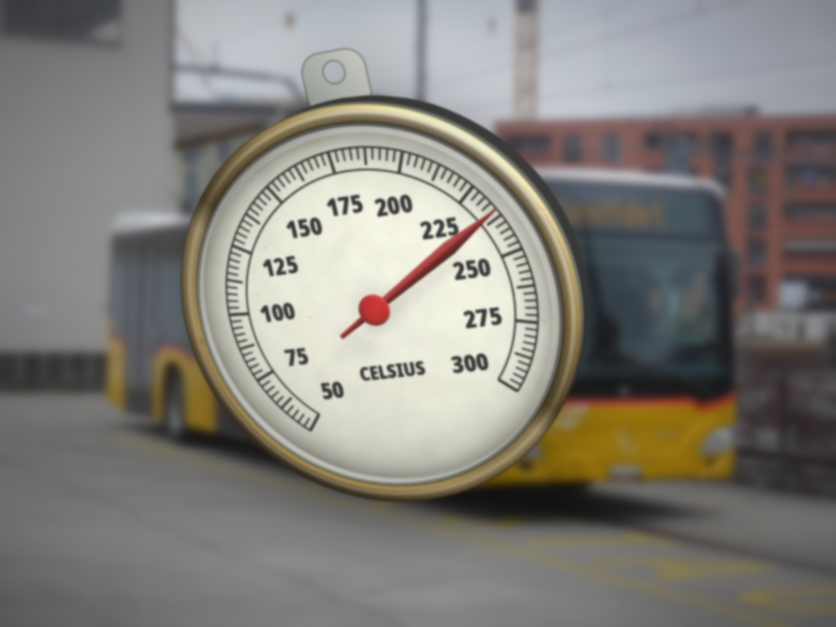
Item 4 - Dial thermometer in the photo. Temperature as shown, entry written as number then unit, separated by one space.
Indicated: 235 °C
